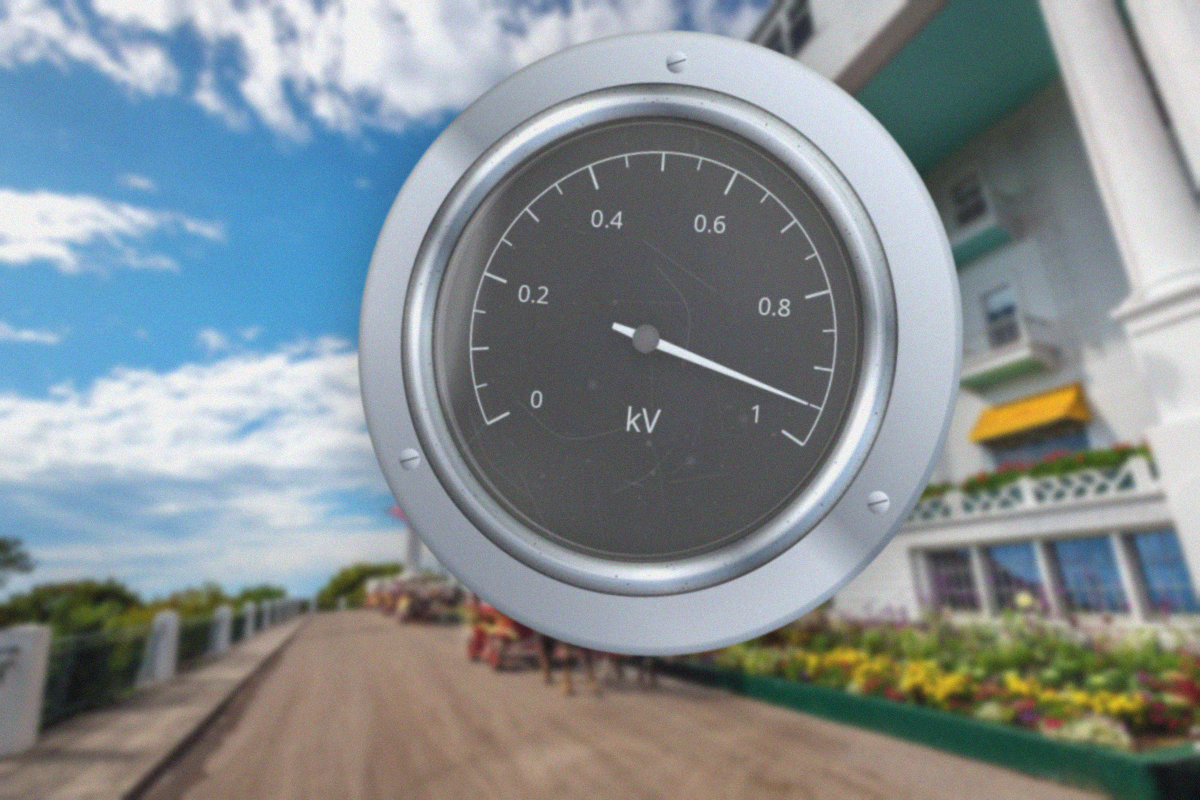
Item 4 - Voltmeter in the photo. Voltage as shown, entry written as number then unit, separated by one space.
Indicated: 0.95 kV
